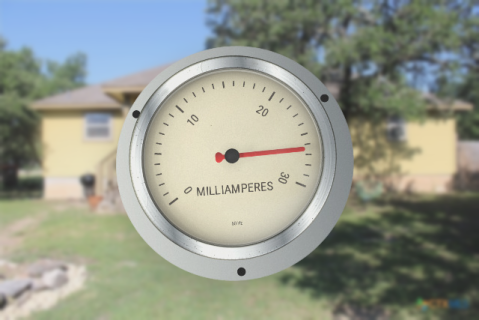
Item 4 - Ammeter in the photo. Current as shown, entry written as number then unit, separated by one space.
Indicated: 26.5 mA
